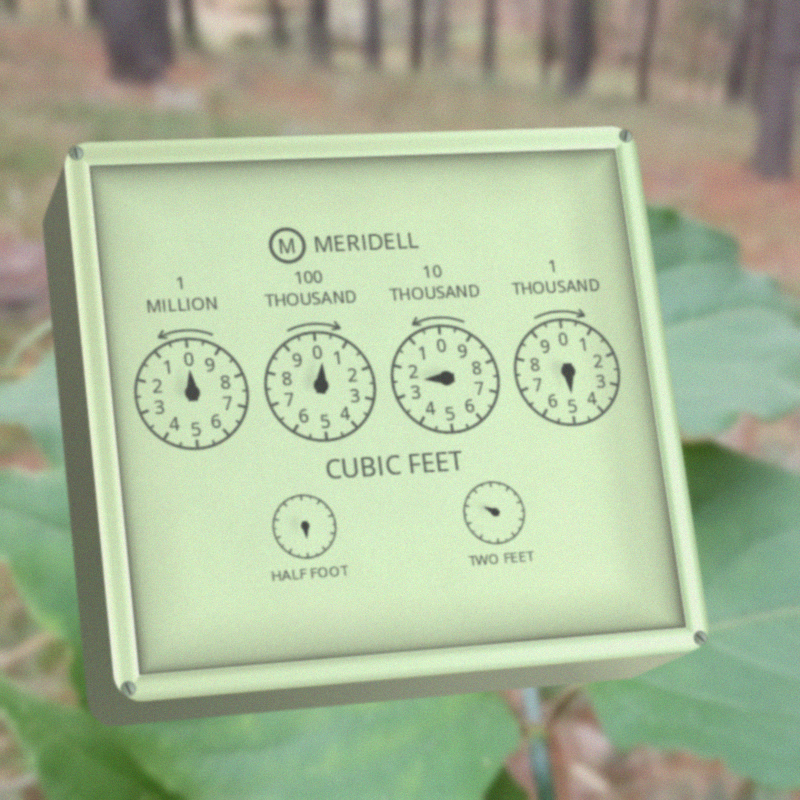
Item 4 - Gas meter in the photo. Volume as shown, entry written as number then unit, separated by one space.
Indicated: 2500 ft³
